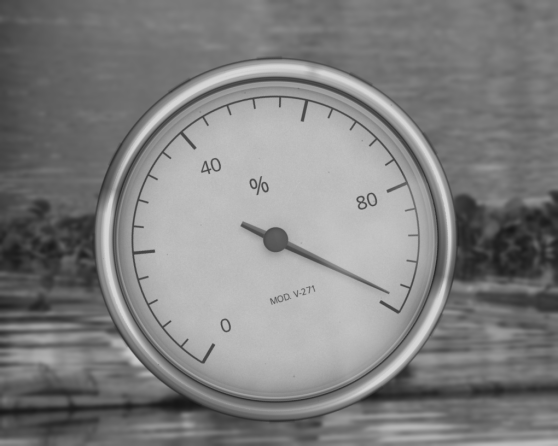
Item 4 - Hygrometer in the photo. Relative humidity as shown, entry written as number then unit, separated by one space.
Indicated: 98 %
